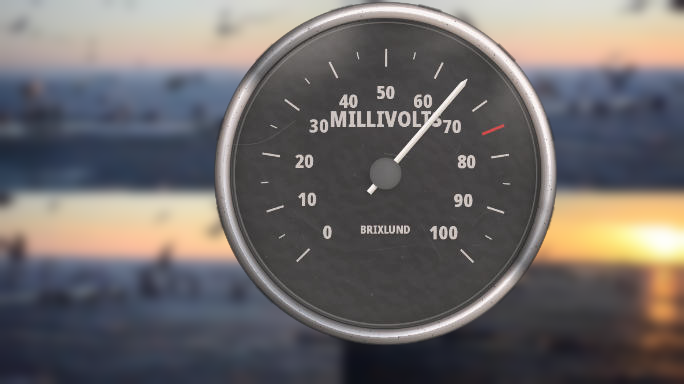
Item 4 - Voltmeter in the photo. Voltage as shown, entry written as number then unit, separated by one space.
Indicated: 65 mV
